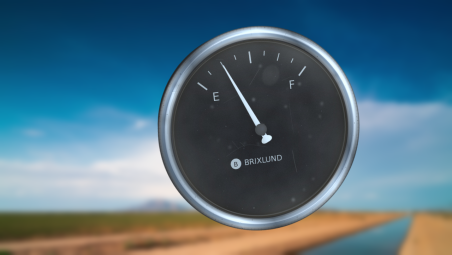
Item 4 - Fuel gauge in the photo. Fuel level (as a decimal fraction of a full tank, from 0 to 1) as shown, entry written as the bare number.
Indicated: 0.25
